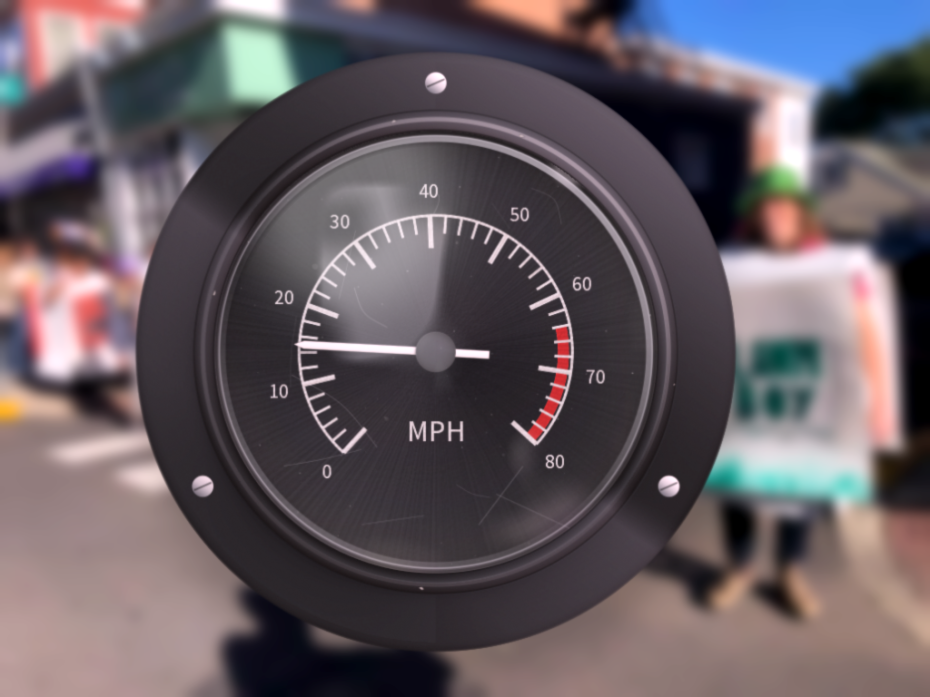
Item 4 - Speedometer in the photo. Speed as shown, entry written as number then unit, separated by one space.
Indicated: 15 mph
